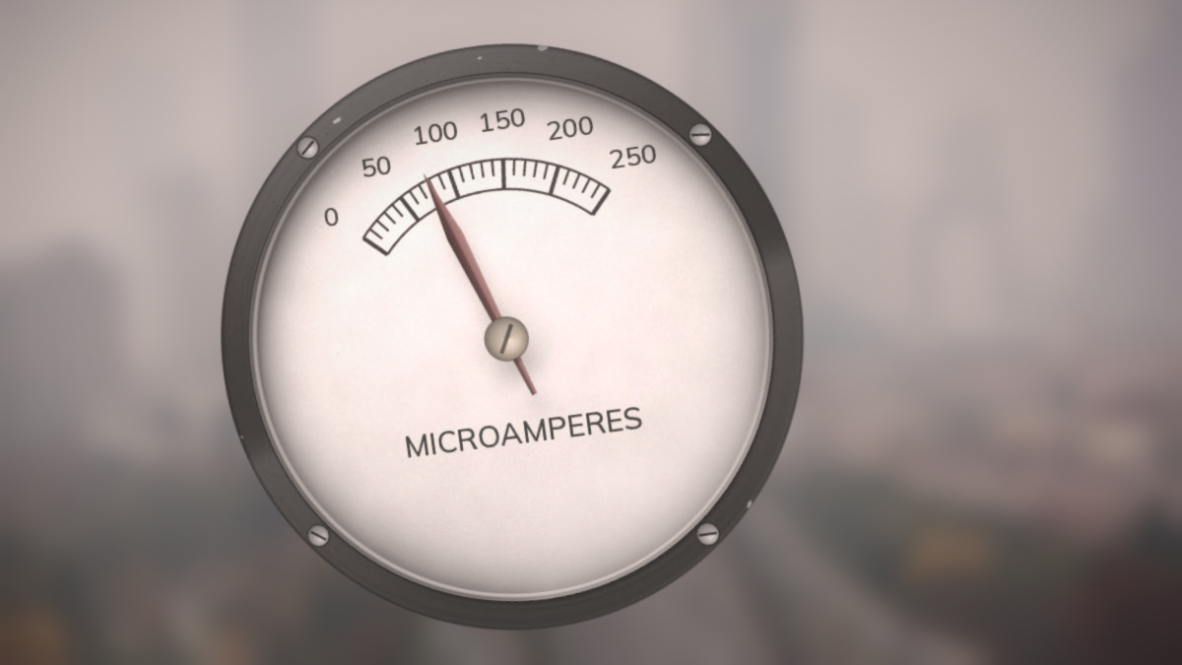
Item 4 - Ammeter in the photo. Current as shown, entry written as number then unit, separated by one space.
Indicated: 80 µA
